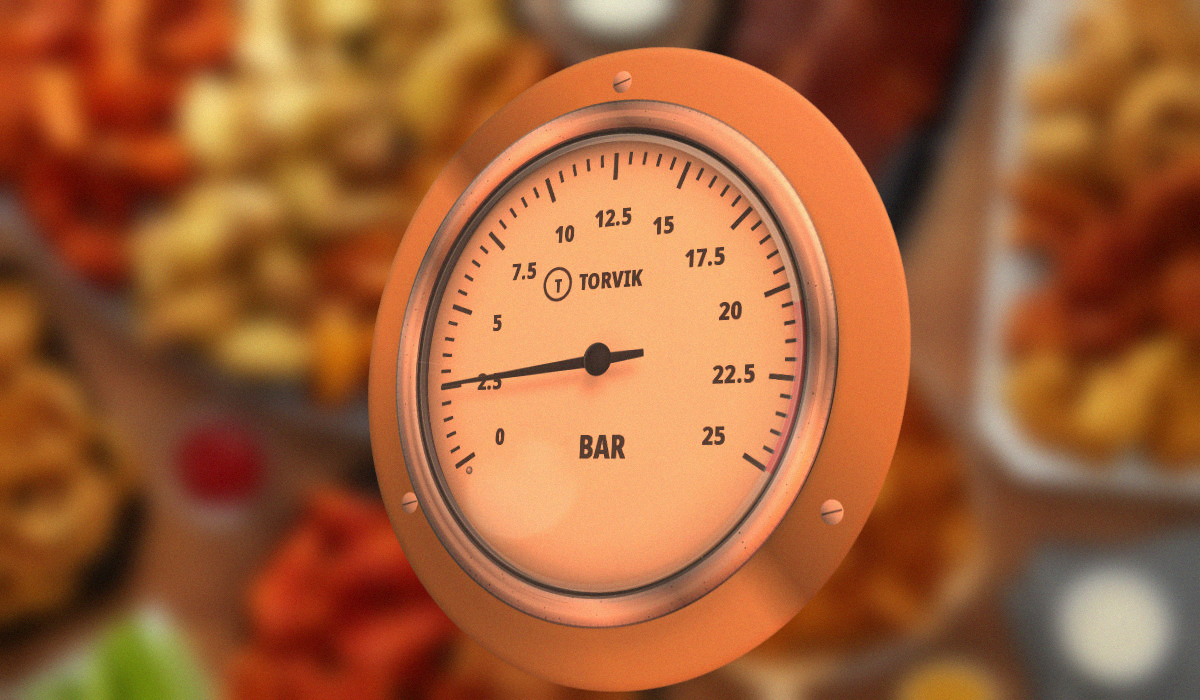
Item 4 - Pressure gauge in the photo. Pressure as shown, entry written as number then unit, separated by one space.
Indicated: 2.5 bar
